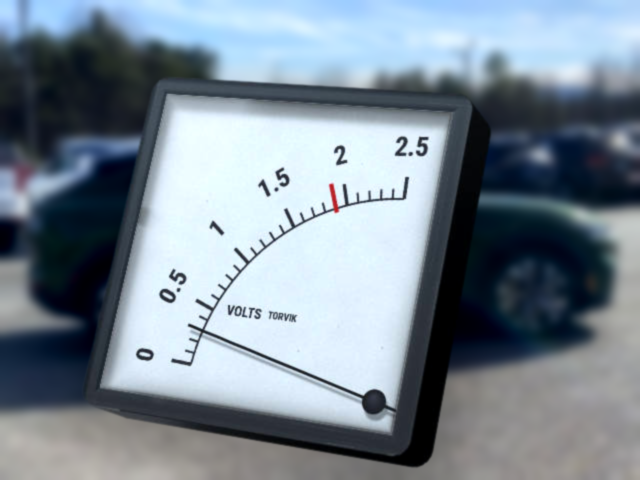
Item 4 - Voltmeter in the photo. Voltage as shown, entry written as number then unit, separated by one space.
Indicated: 0.3 V
